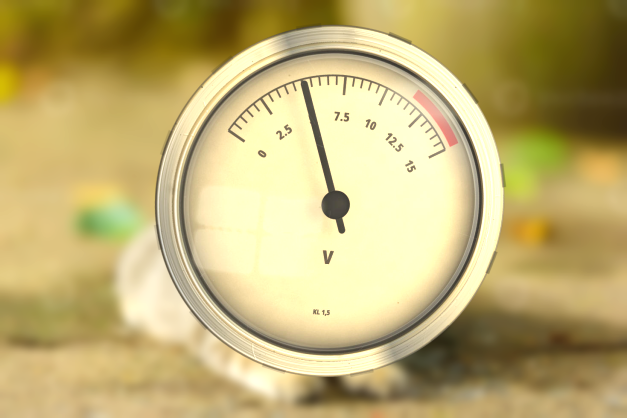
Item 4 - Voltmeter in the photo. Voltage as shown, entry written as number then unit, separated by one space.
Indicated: 5 V
